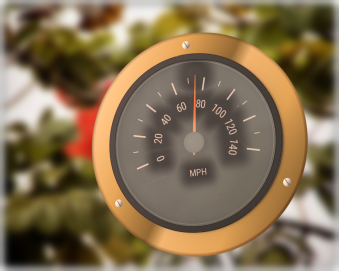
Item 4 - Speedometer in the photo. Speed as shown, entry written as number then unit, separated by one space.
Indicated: 75 mph
